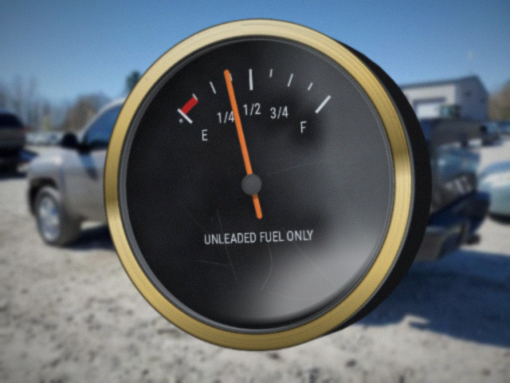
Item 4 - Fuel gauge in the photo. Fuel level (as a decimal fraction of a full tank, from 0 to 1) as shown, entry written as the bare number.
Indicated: 0.375
